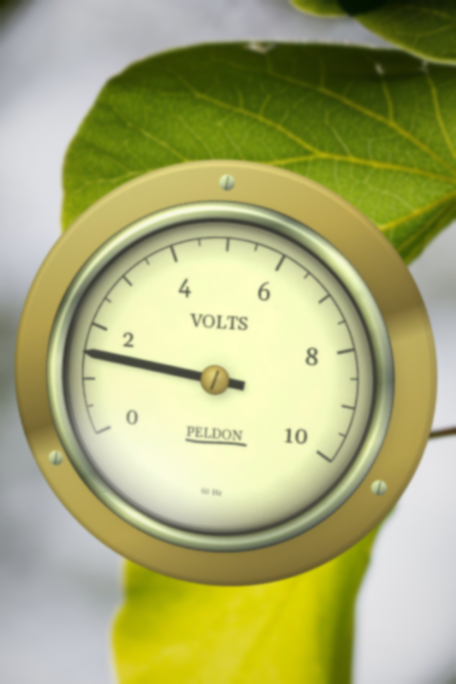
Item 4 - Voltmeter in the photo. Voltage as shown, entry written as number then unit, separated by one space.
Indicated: 1.5 V
